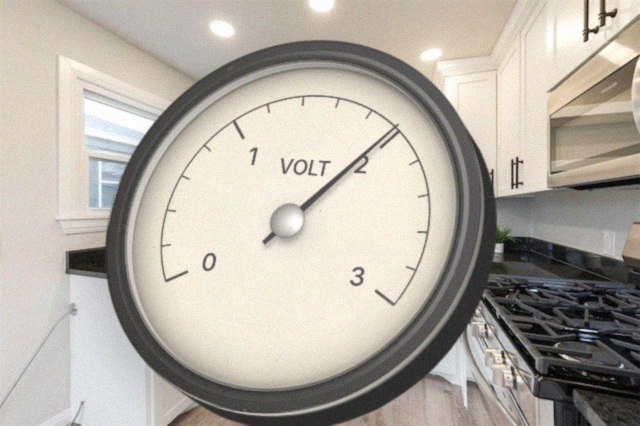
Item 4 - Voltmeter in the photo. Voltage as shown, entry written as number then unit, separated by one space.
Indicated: 2 V
